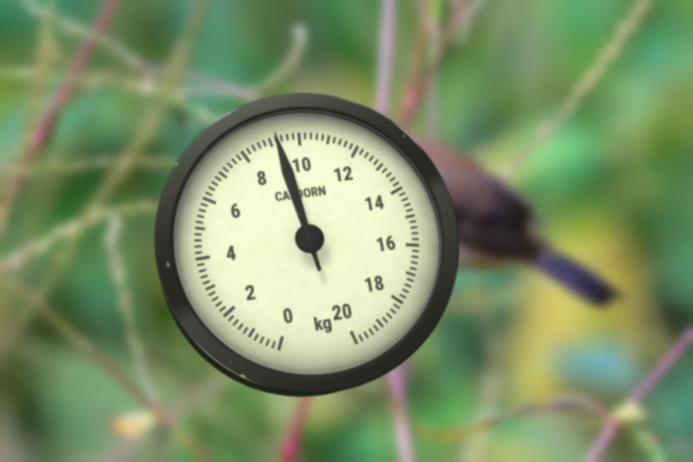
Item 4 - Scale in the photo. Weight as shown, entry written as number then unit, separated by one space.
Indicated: 9.2 kg
